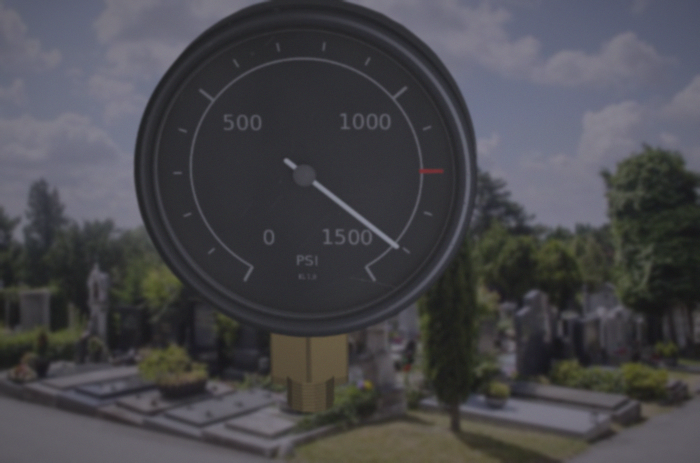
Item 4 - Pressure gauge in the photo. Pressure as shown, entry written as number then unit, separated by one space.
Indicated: 1400 psi
